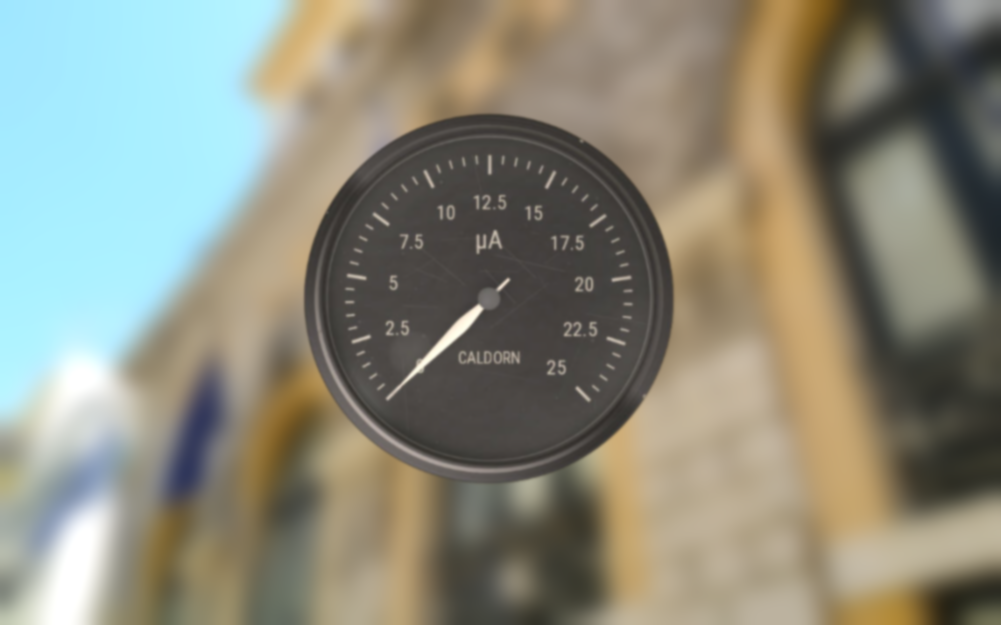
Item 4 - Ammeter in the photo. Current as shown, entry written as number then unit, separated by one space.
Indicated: 0 µA
